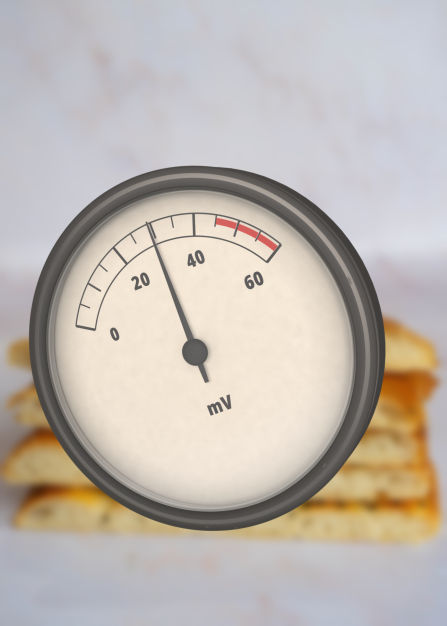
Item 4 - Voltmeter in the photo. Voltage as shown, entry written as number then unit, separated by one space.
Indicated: 30 mV
